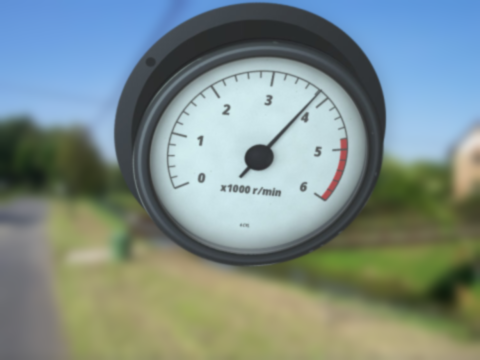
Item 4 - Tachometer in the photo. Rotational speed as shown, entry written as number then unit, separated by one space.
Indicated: 3800 rpm
